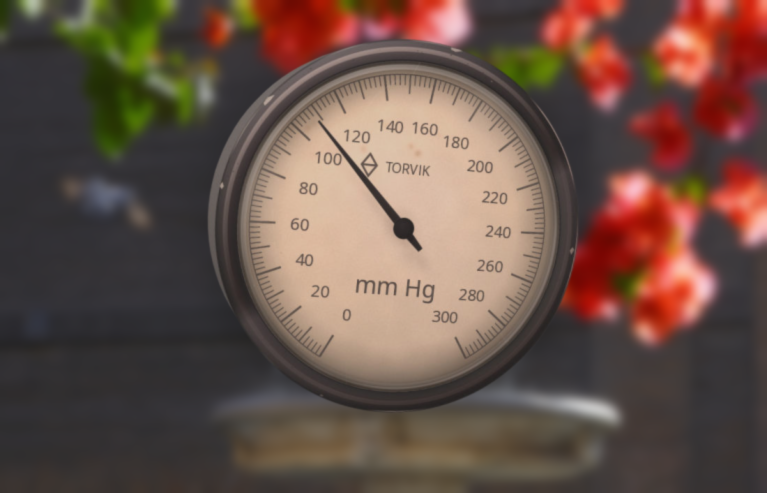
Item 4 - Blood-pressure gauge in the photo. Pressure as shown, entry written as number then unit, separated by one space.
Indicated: 108 mmHg
